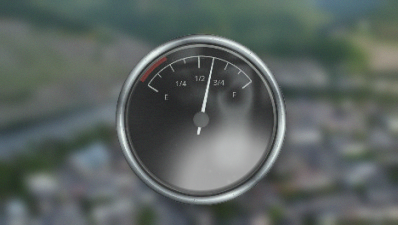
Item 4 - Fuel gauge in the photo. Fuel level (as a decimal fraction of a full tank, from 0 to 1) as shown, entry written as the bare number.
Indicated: 0.625
